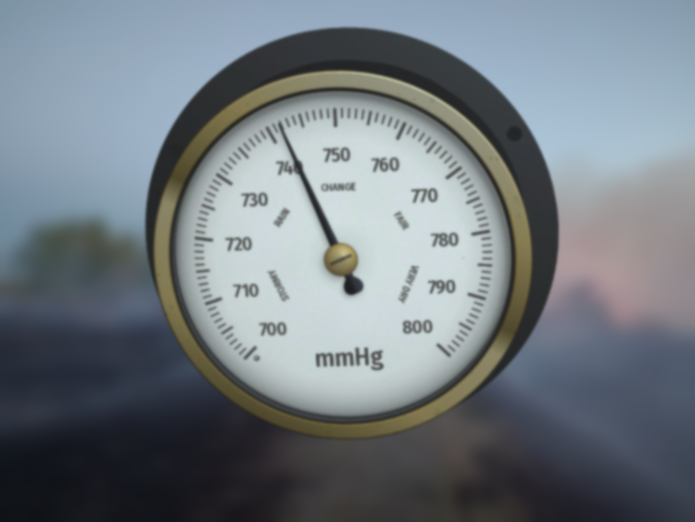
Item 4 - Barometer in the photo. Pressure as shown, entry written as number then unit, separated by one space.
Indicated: 742 mmHg
